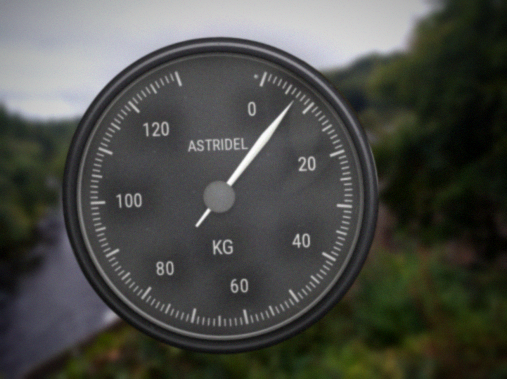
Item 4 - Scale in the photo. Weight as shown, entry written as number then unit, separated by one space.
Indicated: 7 kg
